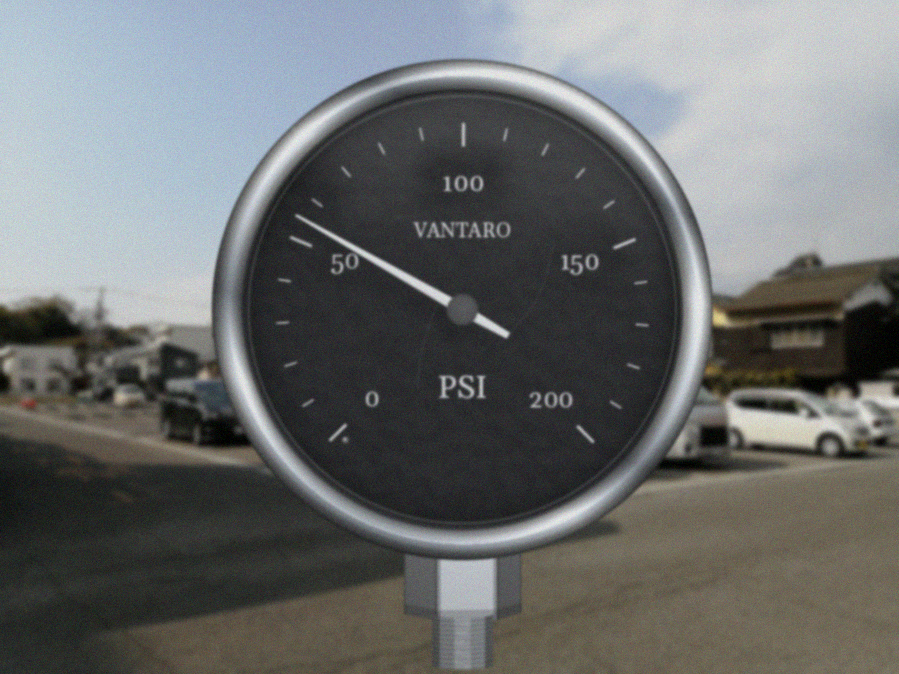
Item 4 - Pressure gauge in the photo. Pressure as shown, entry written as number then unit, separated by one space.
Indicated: 55 psi
